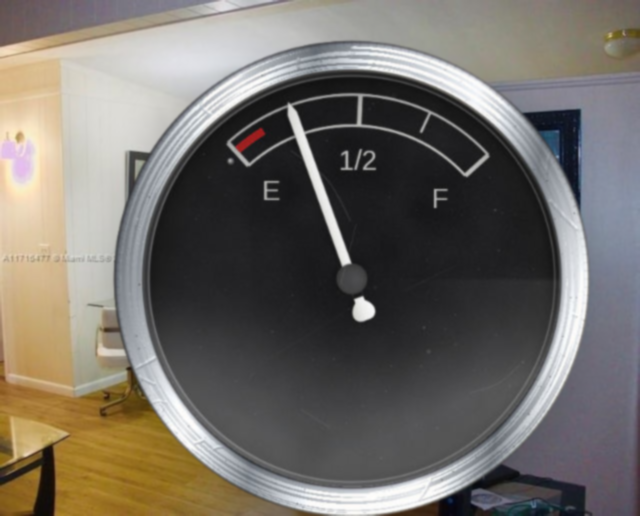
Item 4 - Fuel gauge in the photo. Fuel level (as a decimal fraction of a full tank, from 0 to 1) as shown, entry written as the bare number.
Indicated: 0.25
